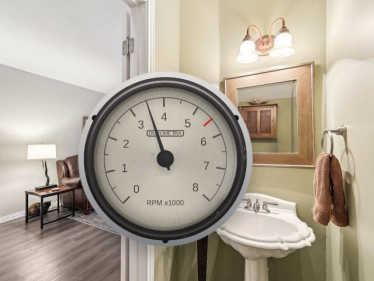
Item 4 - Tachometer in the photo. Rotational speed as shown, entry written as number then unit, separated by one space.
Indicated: 3500 rpm
